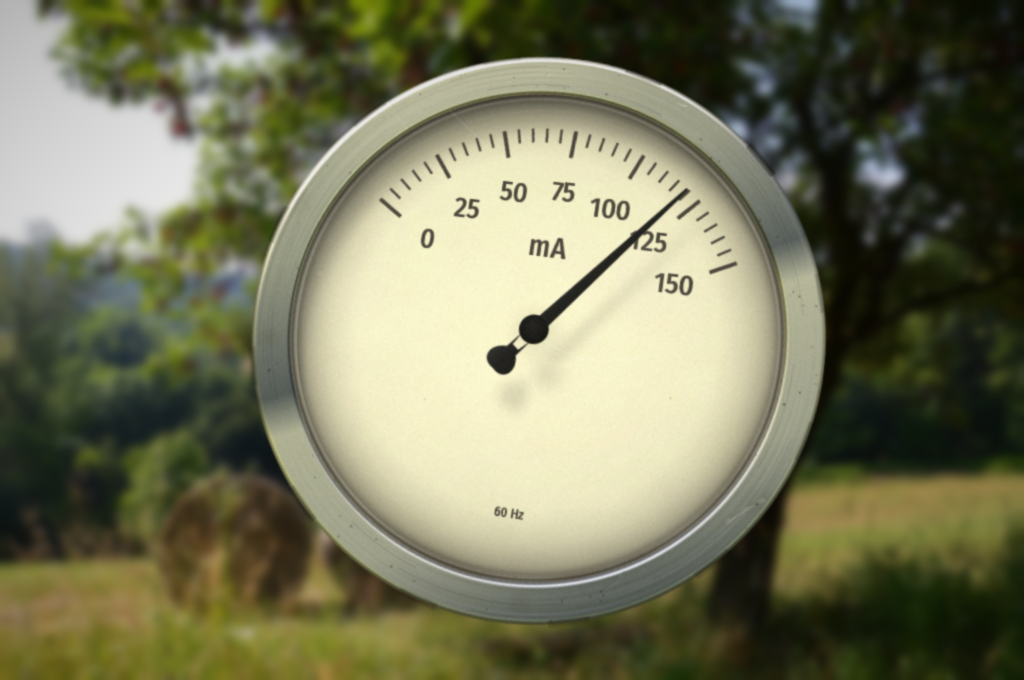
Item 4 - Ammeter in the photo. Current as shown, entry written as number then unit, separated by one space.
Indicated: 120 mA
